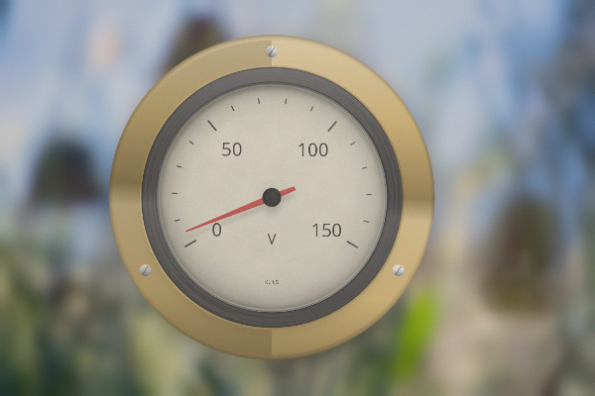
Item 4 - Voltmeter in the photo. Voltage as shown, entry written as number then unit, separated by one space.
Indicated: 5 V
